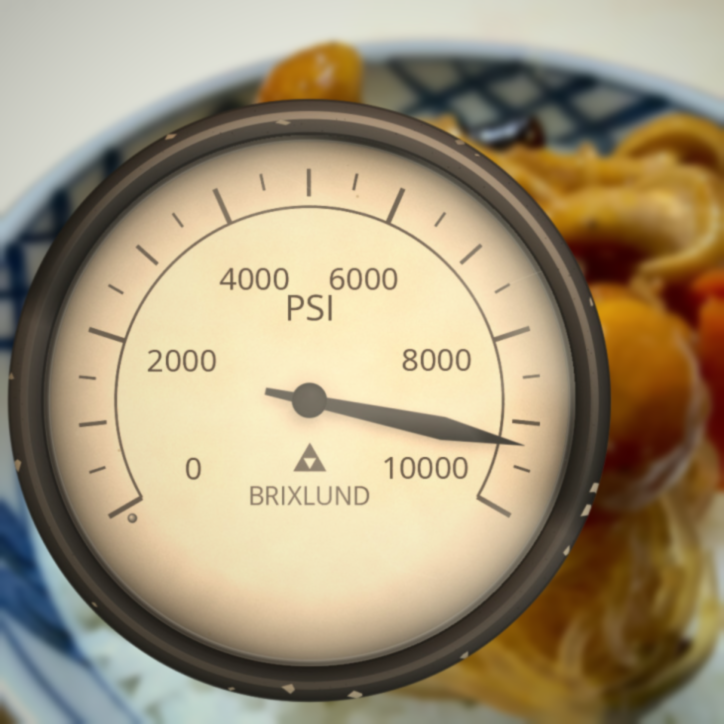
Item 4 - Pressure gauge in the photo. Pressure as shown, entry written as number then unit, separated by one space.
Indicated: 9250 psi
